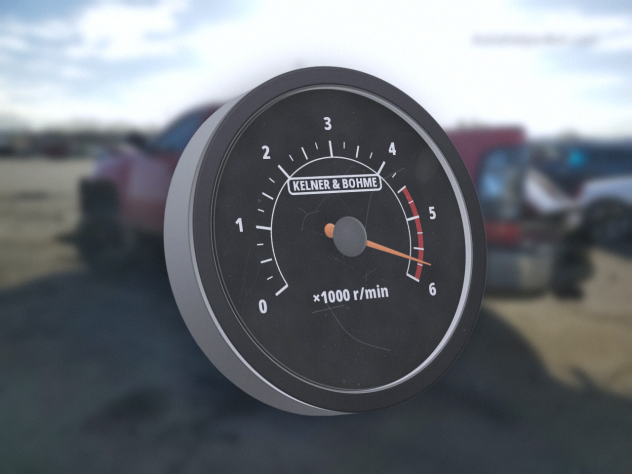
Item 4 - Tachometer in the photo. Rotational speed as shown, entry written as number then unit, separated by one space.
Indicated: 5750 rpm
